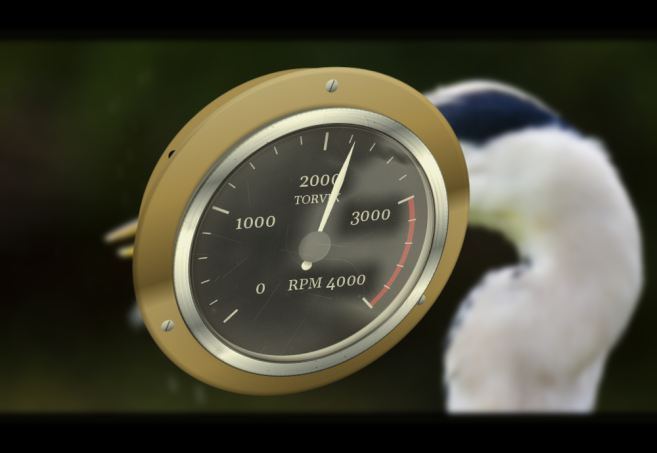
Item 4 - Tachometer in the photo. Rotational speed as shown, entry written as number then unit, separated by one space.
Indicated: 2200 rpm
